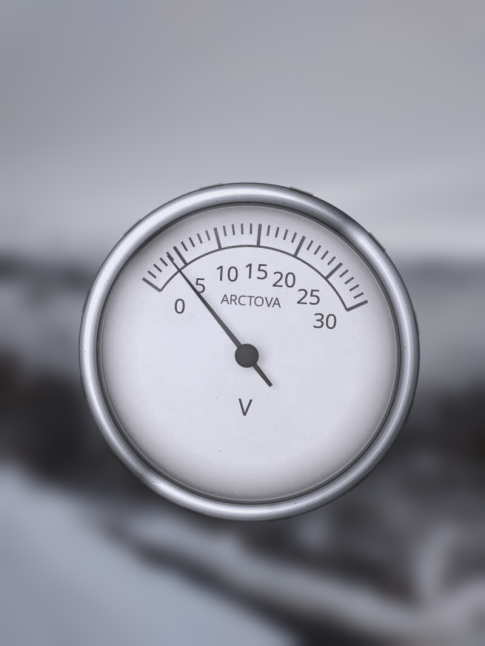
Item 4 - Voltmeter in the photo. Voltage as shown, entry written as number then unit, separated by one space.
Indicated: 4 V
